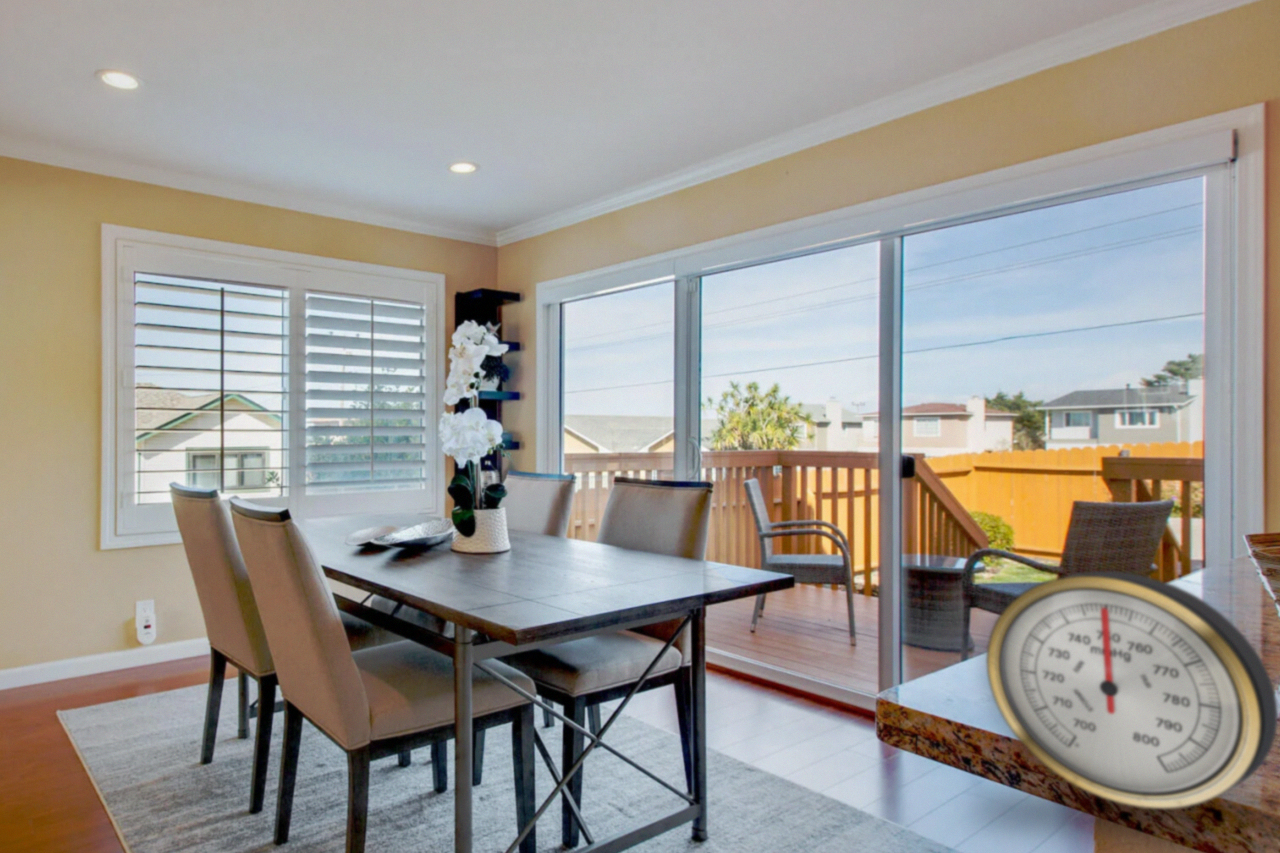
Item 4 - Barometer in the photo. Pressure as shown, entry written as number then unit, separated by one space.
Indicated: 750 mmHg
